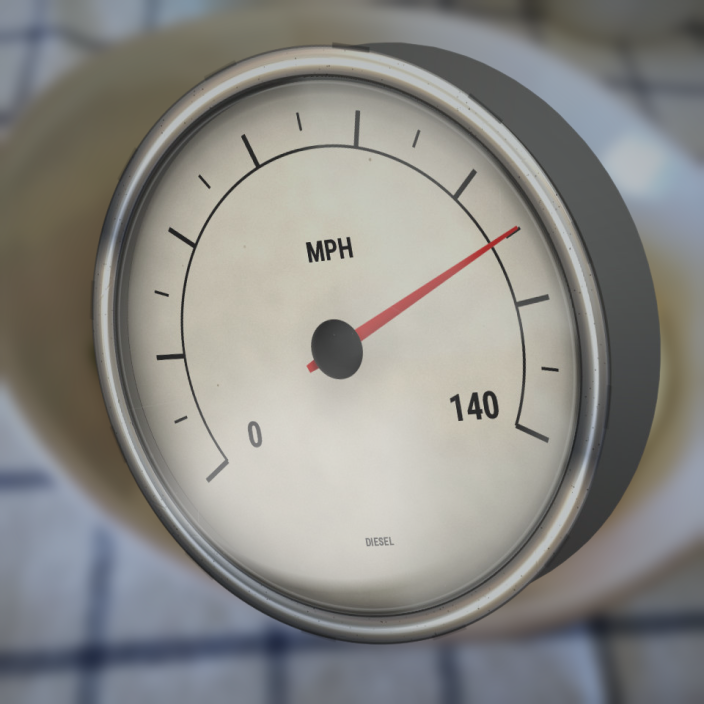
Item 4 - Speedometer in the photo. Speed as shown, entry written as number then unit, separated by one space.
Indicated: 110 mph
